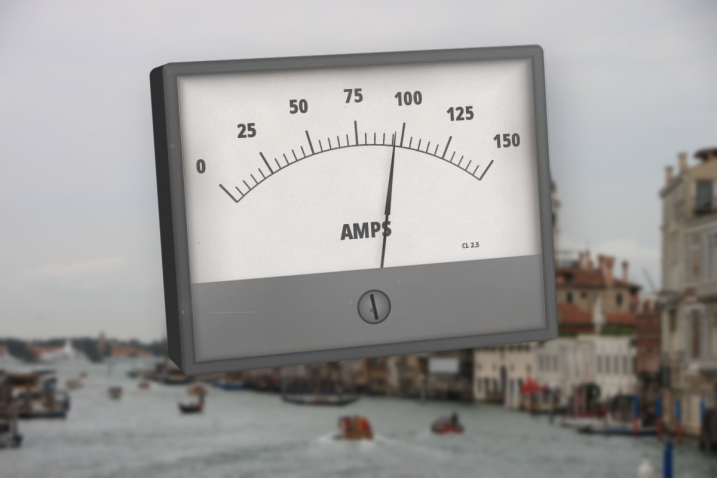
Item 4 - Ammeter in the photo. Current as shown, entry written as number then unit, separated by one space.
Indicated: 95 A
